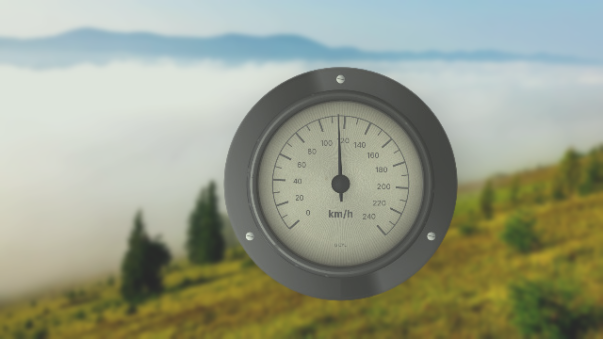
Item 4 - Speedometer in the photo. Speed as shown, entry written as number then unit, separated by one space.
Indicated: 115 km/h
